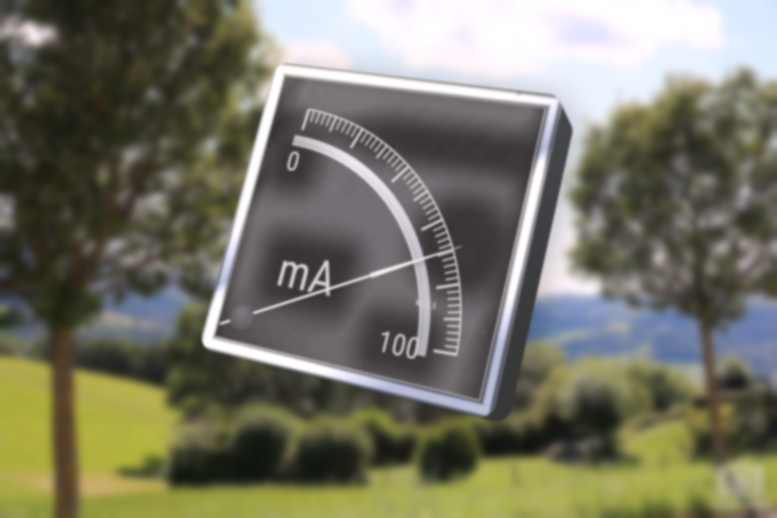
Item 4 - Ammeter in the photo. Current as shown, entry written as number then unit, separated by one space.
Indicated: 70 mA
